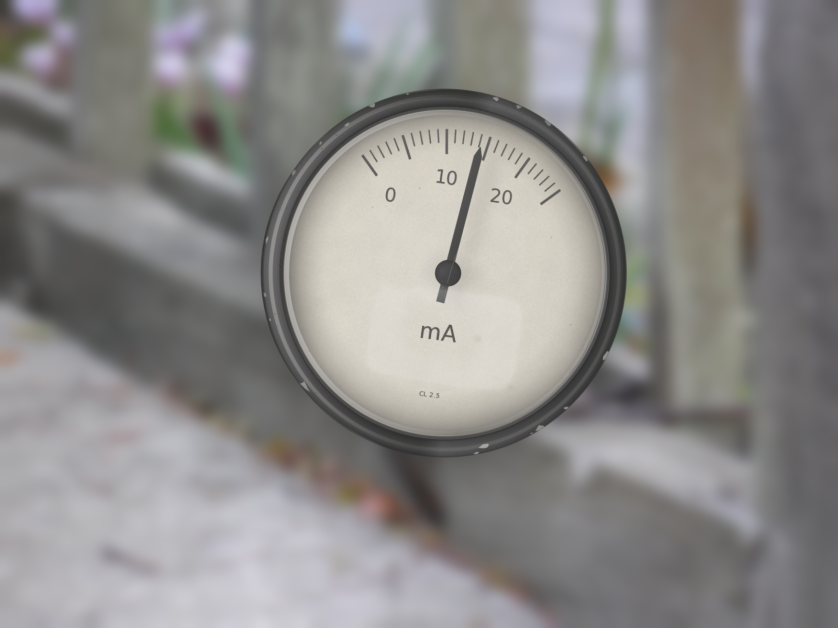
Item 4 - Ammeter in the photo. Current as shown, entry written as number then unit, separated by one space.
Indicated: 14 mA
